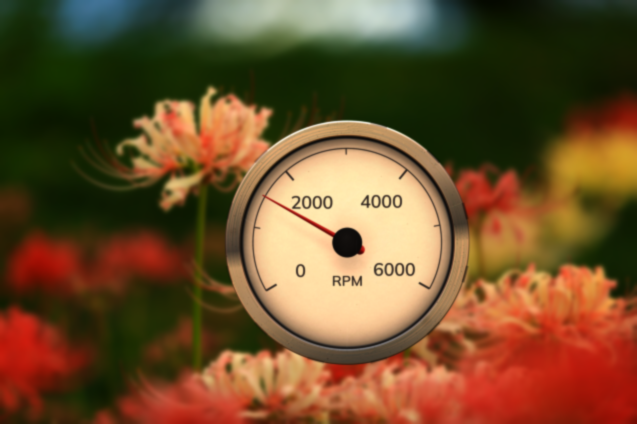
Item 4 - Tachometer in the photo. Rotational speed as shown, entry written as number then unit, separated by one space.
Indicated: 1500 rpm
